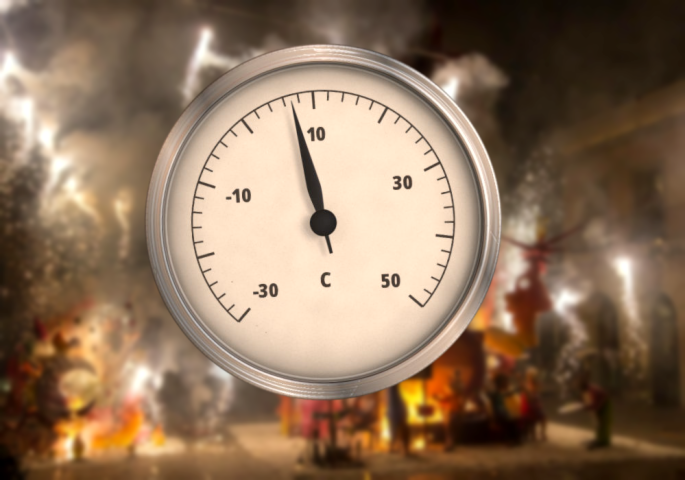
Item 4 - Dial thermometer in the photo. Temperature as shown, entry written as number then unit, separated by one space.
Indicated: 7 °C
